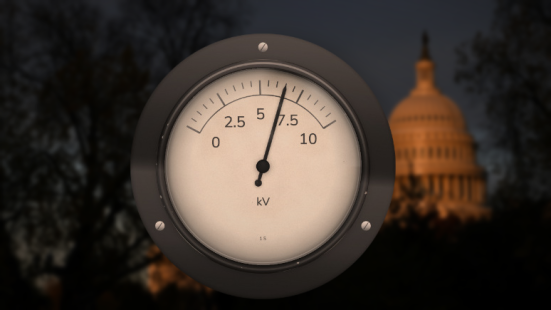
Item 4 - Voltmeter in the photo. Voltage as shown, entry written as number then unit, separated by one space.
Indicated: 6.5 kV
